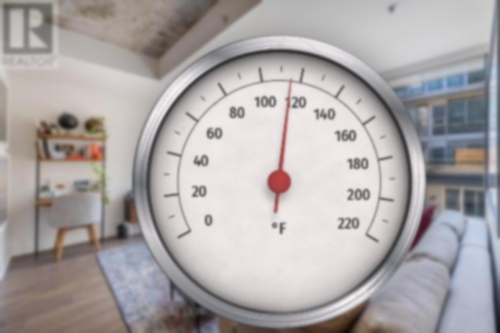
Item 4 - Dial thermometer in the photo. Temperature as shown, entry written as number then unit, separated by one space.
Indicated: 115 °F
